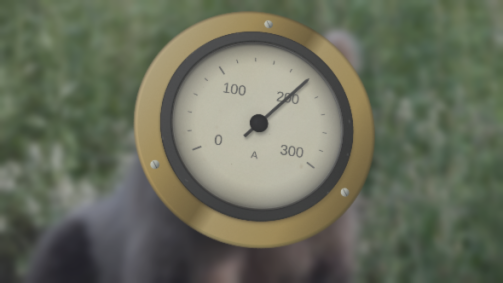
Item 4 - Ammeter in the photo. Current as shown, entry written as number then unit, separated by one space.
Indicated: 200 A
